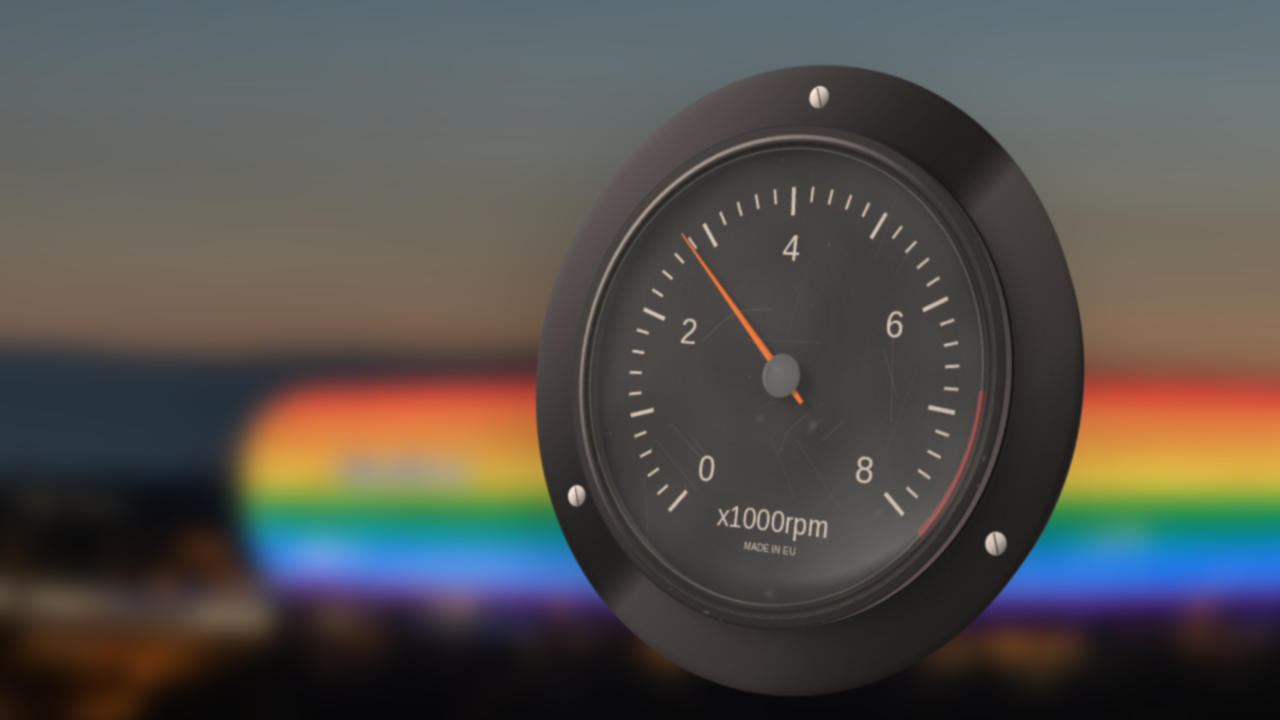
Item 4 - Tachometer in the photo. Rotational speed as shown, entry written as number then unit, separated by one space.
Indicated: 2800 rpm
